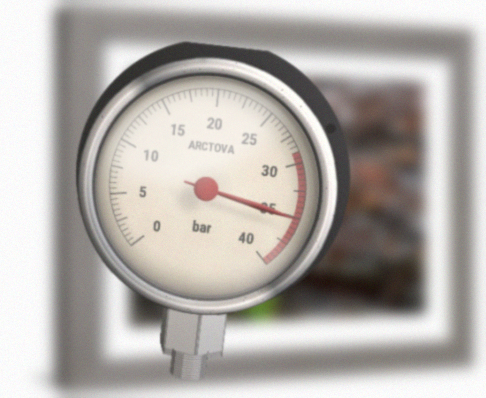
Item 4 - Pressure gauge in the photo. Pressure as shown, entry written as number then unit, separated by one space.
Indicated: 35 bar
